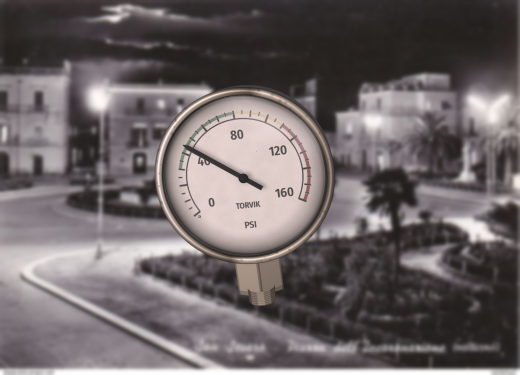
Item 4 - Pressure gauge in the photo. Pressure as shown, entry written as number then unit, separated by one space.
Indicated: 45 psi
